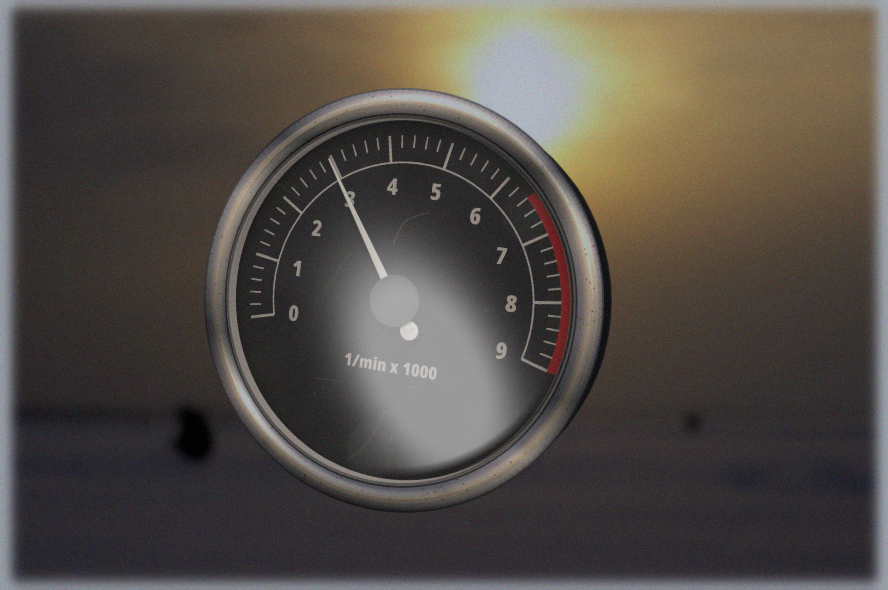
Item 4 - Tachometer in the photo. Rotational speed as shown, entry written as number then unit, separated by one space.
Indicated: 3000 rpm
